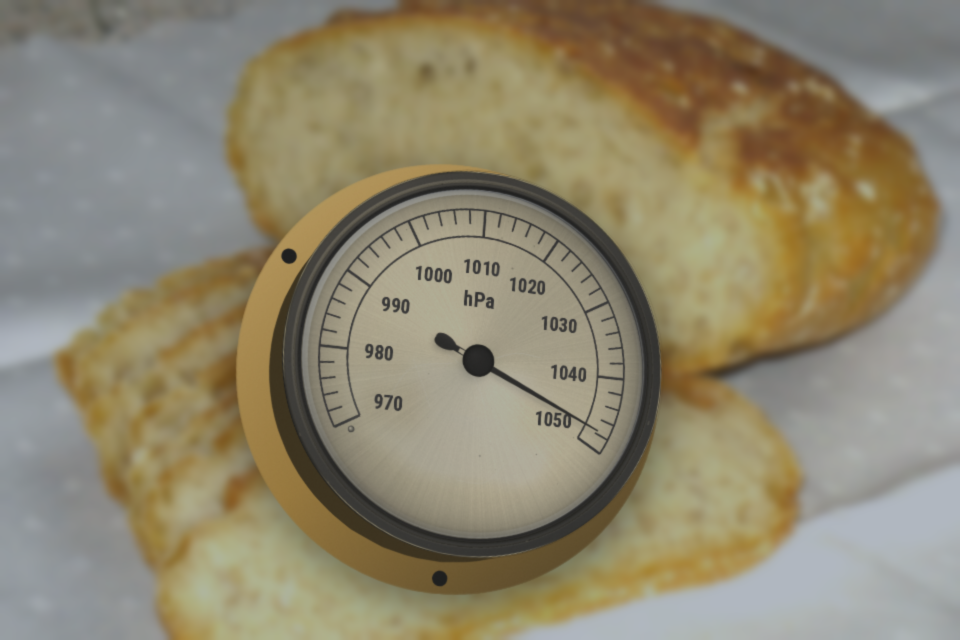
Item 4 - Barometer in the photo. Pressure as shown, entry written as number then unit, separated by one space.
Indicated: 1048 hPa
